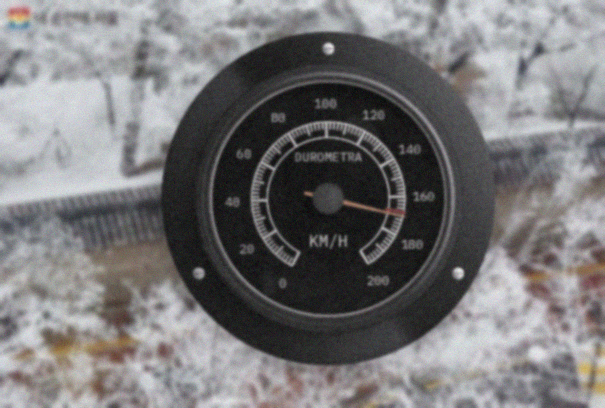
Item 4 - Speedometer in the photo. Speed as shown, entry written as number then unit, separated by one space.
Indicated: 170 km/h
